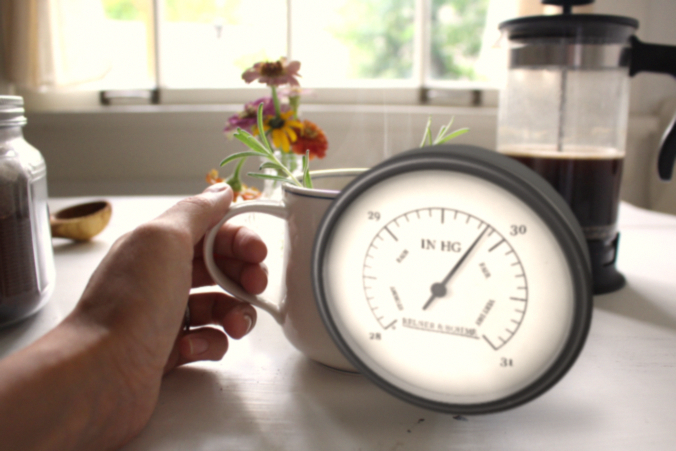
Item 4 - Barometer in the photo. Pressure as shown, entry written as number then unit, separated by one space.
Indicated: 29.85 inHg
